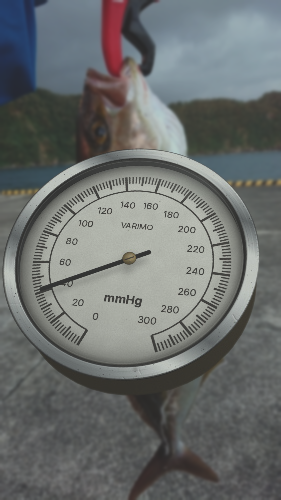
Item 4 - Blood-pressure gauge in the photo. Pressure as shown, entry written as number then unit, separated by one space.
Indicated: 40 mmHg
